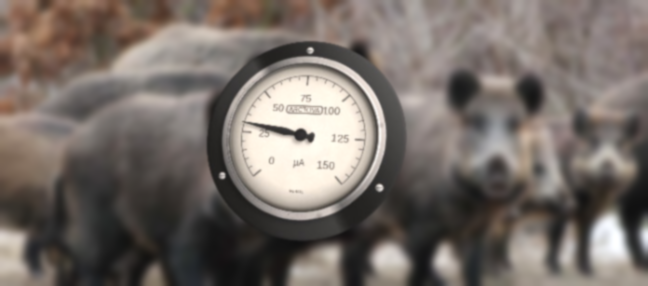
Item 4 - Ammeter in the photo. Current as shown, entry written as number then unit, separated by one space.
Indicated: 30 µA
